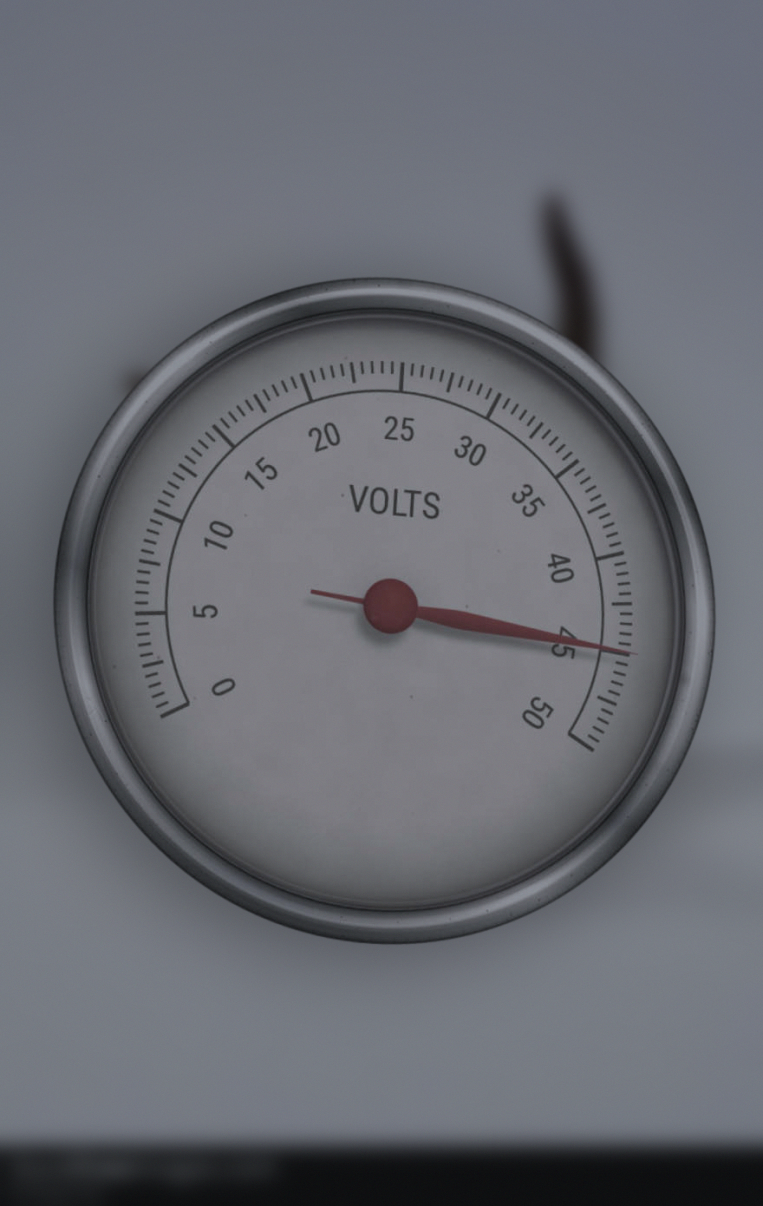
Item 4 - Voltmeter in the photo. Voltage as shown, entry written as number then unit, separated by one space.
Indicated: 45 V
